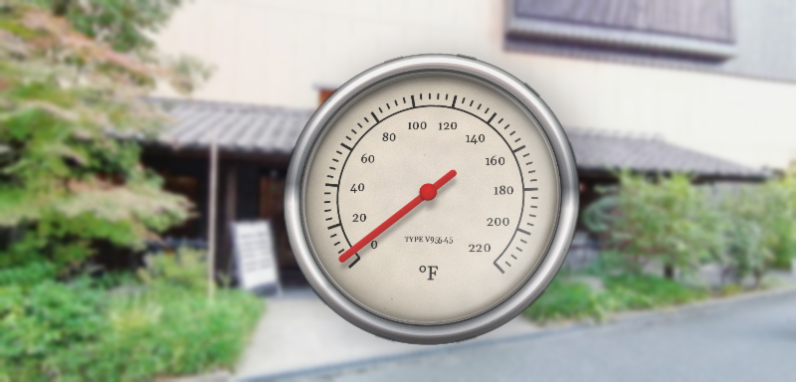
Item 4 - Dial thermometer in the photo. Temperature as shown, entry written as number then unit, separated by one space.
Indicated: 4 °F
